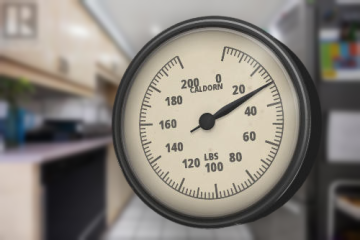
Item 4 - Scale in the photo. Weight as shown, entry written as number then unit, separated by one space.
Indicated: 30 lb
